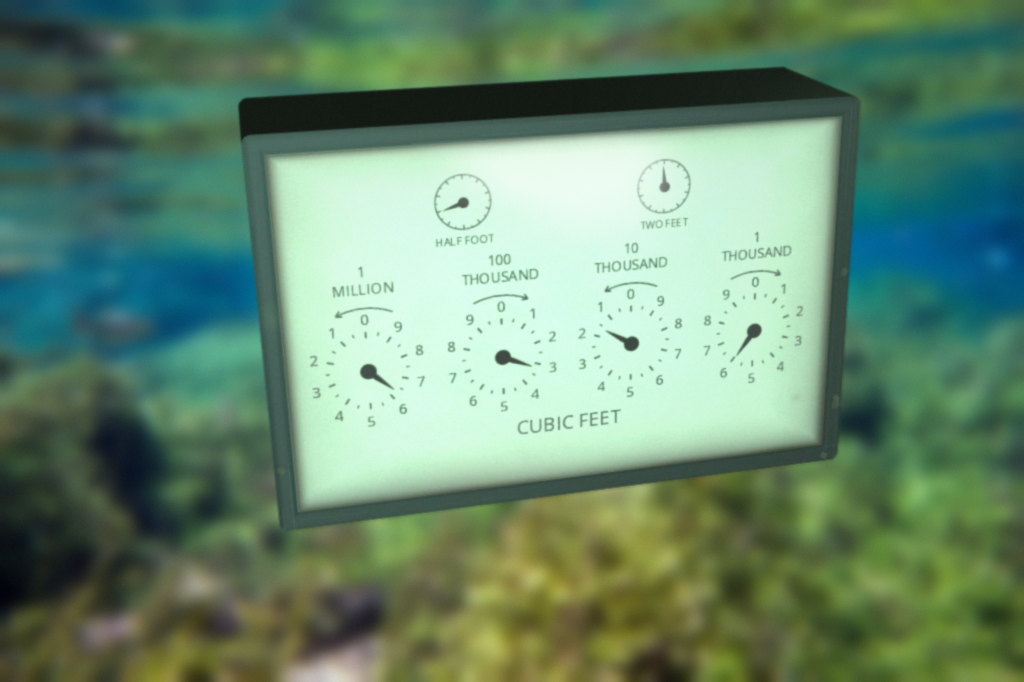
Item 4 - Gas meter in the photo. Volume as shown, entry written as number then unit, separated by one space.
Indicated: 631600 ft³
